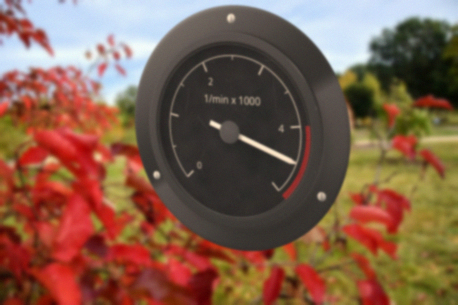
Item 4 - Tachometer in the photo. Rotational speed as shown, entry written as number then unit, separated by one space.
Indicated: 4500 rpm
